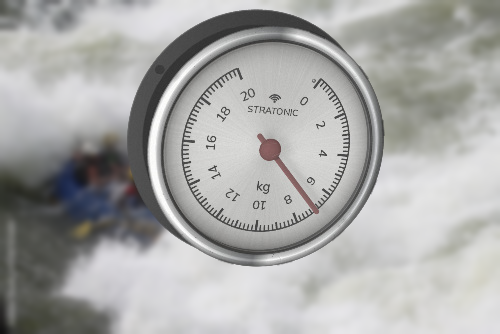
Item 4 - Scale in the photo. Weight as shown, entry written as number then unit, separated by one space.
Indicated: 7 kg
